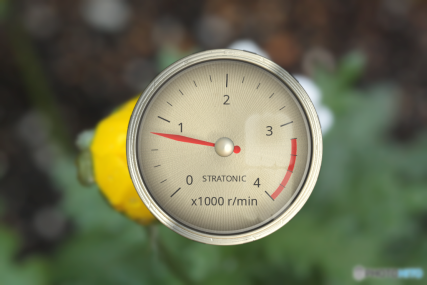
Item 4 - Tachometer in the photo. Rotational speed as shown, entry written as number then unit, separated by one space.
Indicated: 800 rpm
